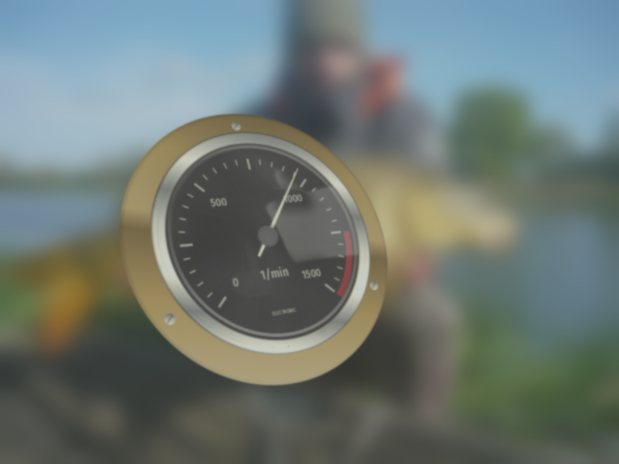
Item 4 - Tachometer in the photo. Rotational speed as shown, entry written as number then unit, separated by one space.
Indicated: 950 rpm
